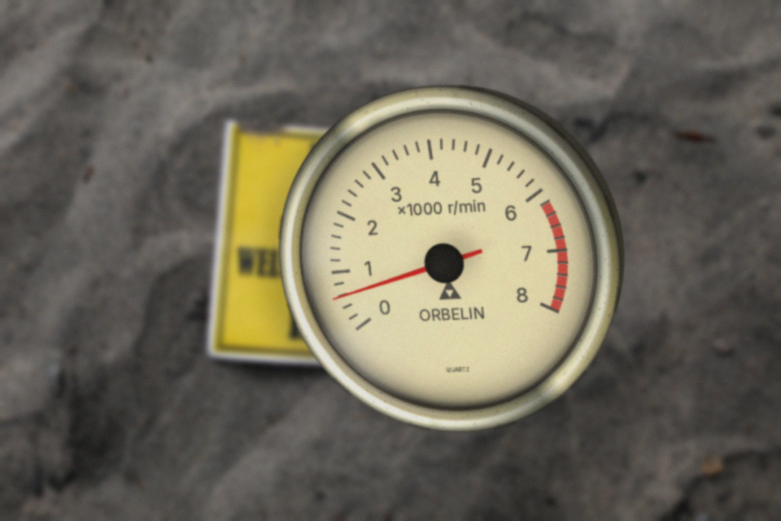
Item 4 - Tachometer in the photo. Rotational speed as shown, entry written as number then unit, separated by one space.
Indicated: 600 rpm
